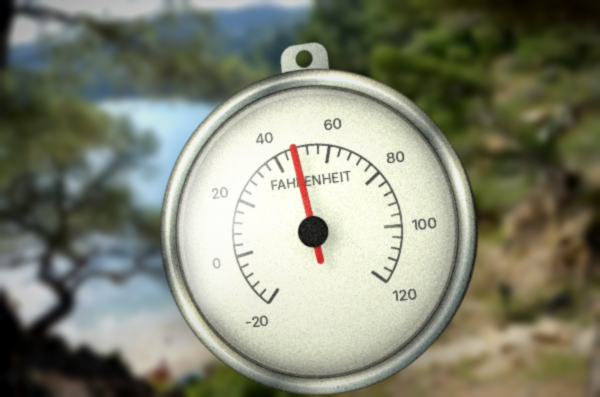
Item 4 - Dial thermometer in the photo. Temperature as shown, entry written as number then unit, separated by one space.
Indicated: 48 °F
